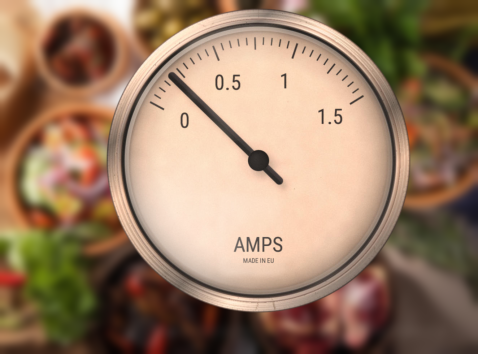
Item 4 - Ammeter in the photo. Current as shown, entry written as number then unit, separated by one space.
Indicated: 0.2 A
